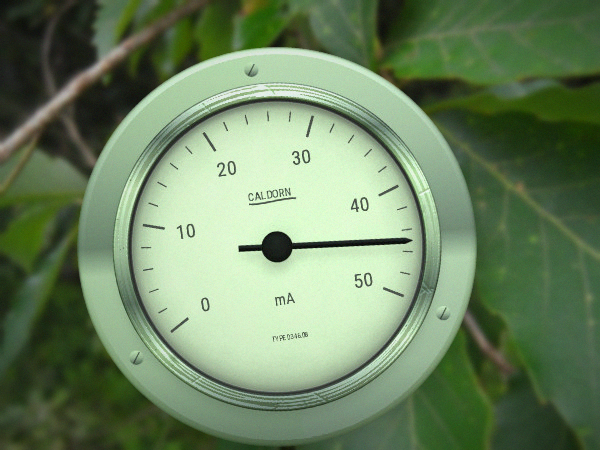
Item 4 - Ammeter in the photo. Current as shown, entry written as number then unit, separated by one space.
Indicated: 45 mA
